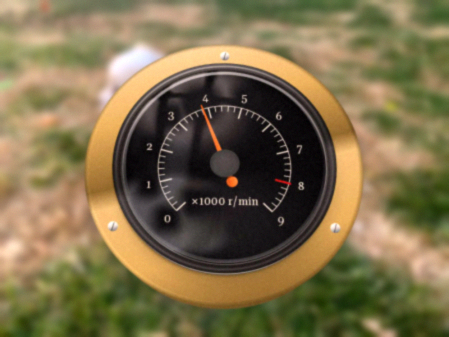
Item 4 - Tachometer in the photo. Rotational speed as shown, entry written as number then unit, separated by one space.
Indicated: 3800 rpm
